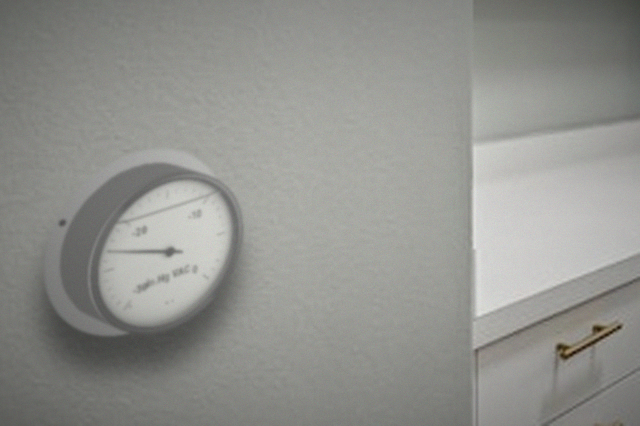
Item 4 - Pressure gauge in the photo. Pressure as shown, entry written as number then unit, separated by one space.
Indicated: -23 inHg
